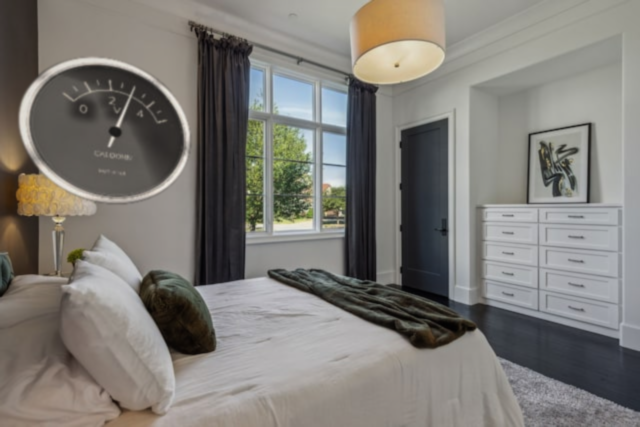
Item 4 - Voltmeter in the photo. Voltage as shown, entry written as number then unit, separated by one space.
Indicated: 3 V
